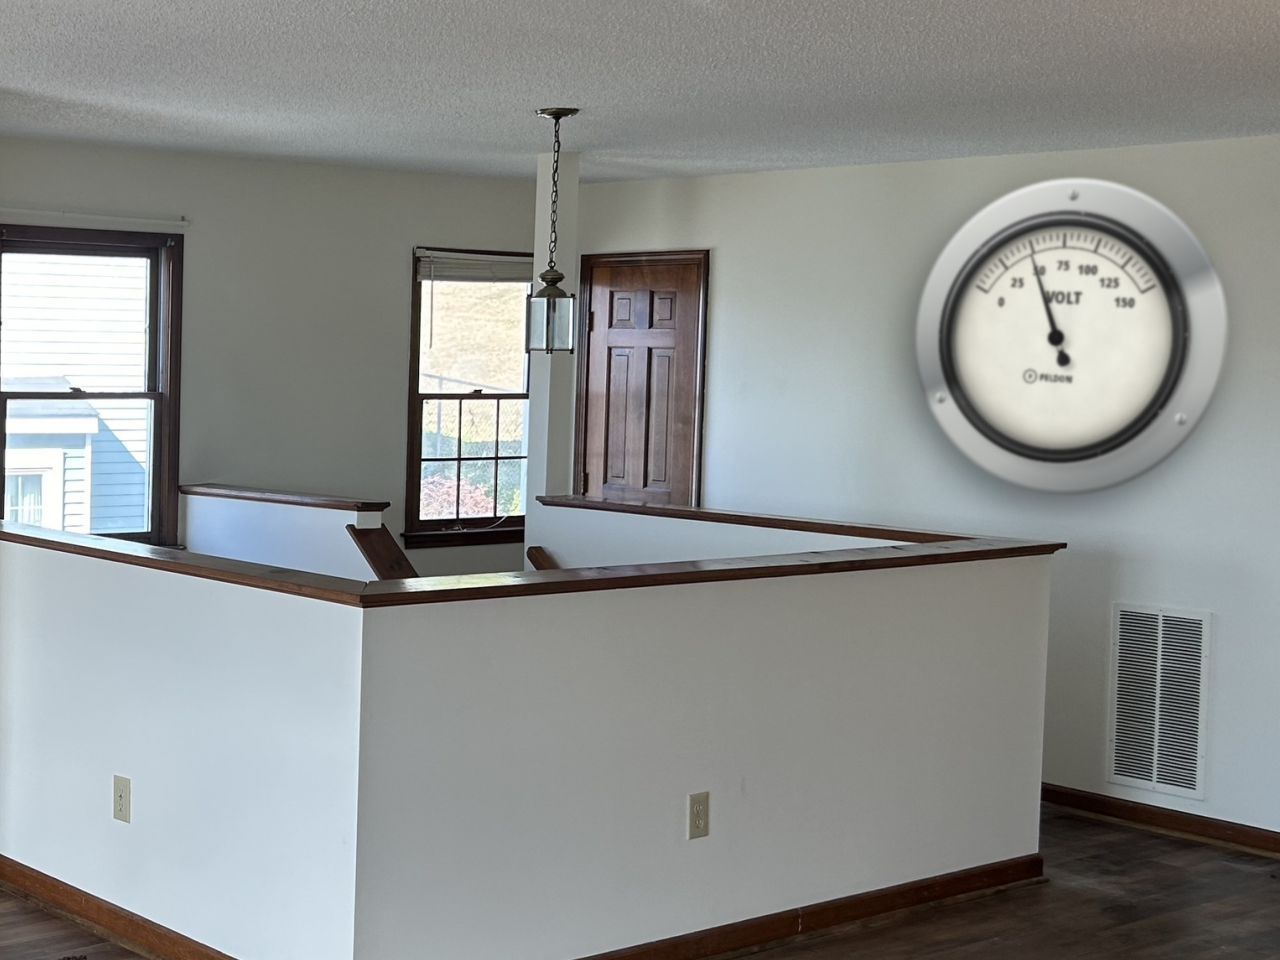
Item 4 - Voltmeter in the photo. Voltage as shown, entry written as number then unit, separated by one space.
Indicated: 50 V
